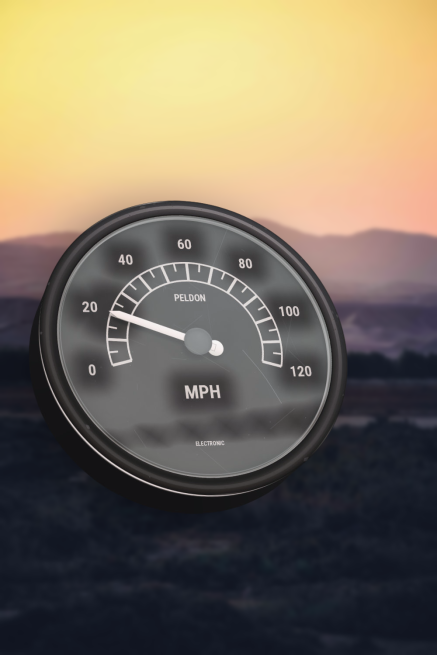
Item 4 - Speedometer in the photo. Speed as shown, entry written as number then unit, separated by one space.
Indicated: 20 mph
